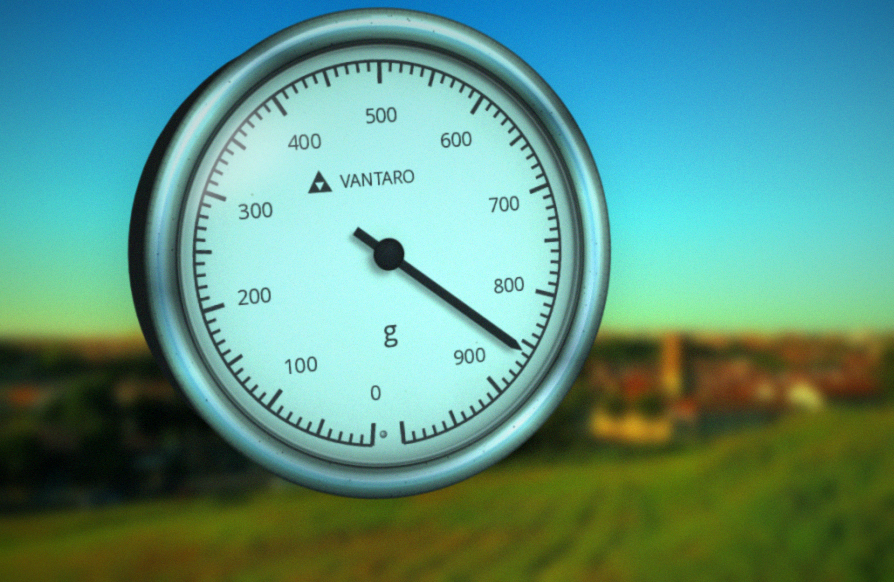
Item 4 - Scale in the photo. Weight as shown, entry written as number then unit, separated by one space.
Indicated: 860 g
